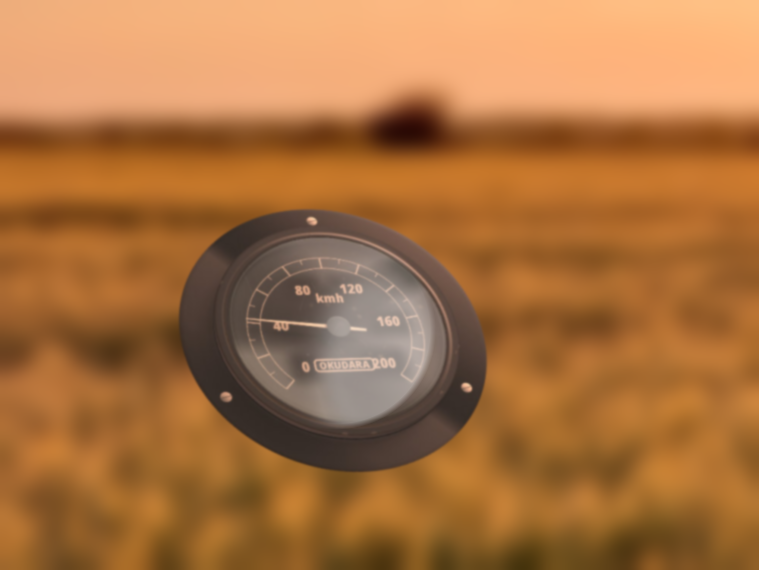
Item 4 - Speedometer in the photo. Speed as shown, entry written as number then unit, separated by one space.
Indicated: 40 km/h
